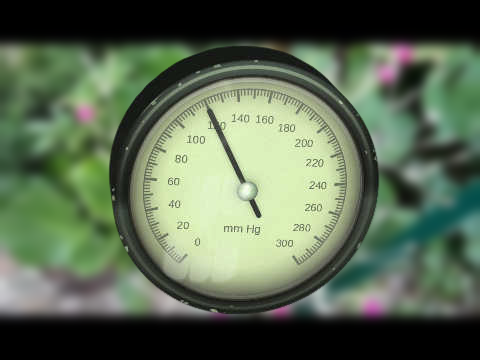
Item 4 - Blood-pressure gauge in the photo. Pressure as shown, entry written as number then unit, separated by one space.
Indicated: 120 mmHg
